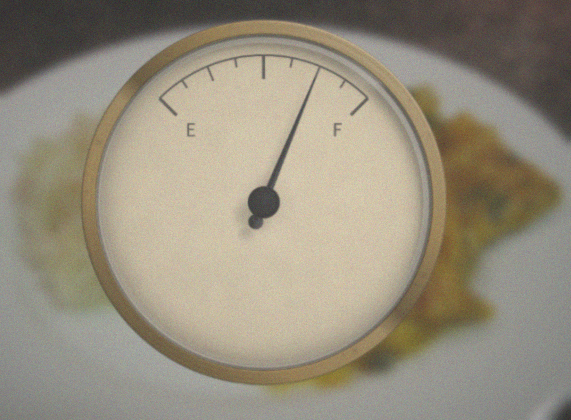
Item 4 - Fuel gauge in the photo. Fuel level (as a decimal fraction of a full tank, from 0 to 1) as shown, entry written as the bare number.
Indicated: 0.75
